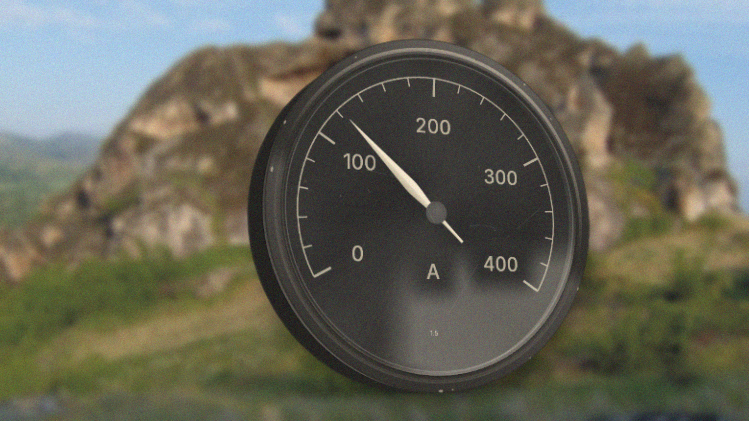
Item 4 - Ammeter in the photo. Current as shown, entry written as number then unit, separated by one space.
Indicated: 120 A
